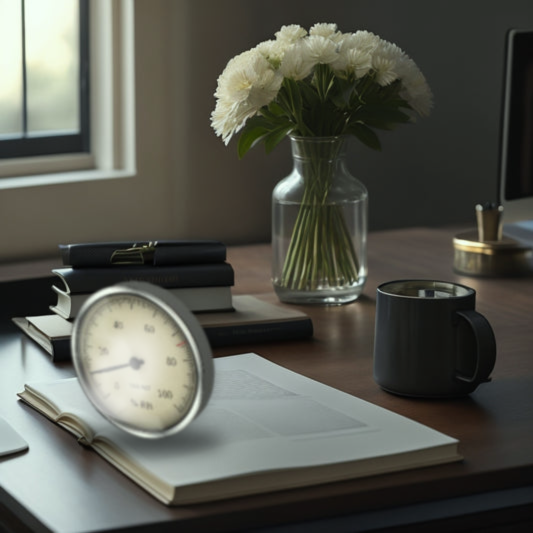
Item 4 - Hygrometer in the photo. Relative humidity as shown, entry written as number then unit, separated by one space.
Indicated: 10 %
